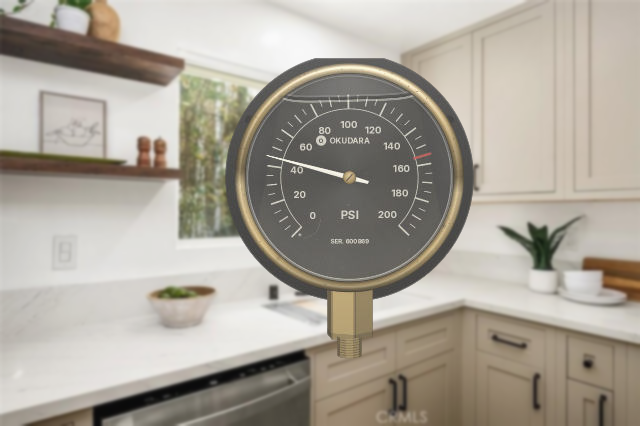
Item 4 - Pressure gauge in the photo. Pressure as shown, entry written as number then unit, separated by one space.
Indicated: 45 psi
